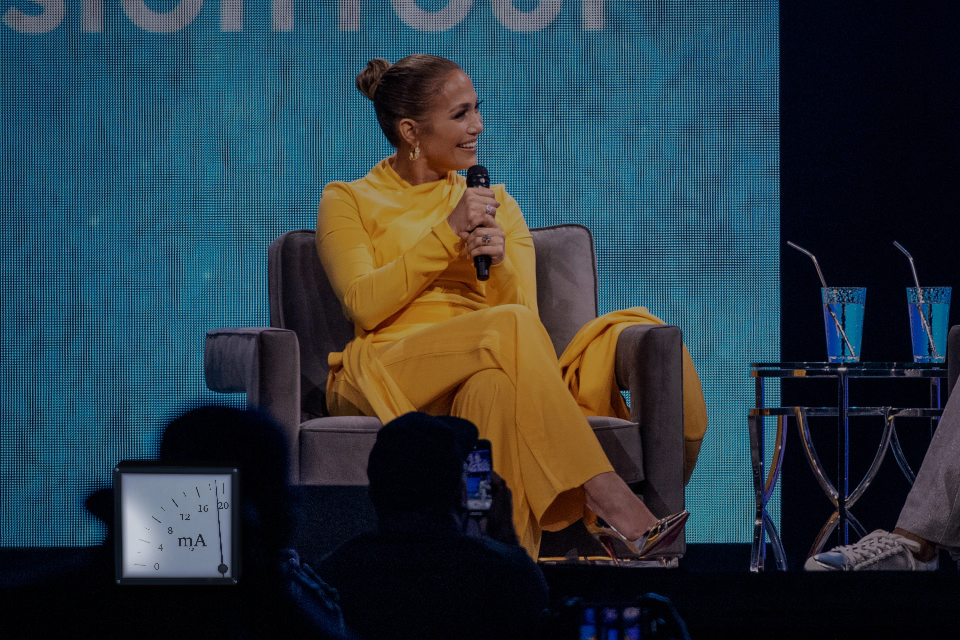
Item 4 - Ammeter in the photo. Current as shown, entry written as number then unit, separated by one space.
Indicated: 19 mA
